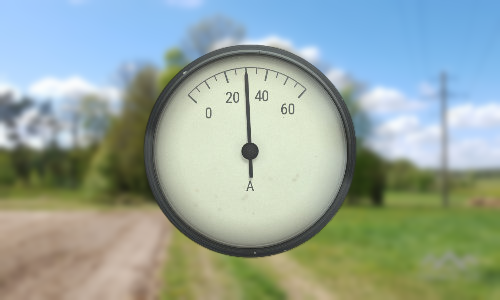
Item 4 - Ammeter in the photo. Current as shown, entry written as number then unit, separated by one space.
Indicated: 30 A
